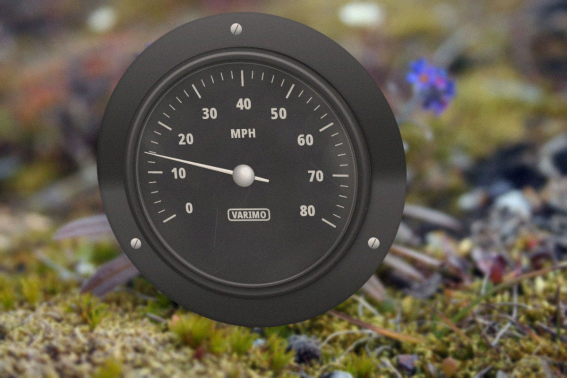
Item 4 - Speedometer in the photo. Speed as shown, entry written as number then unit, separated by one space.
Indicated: 14 mph
